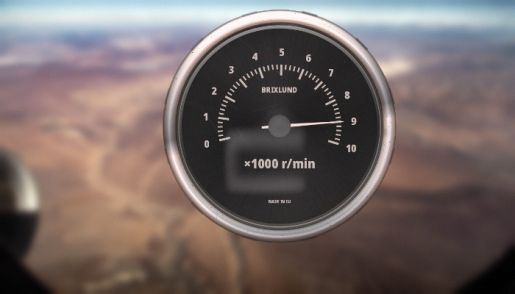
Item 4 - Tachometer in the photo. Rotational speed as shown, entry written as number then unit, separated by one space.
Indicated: 9000 rpm
